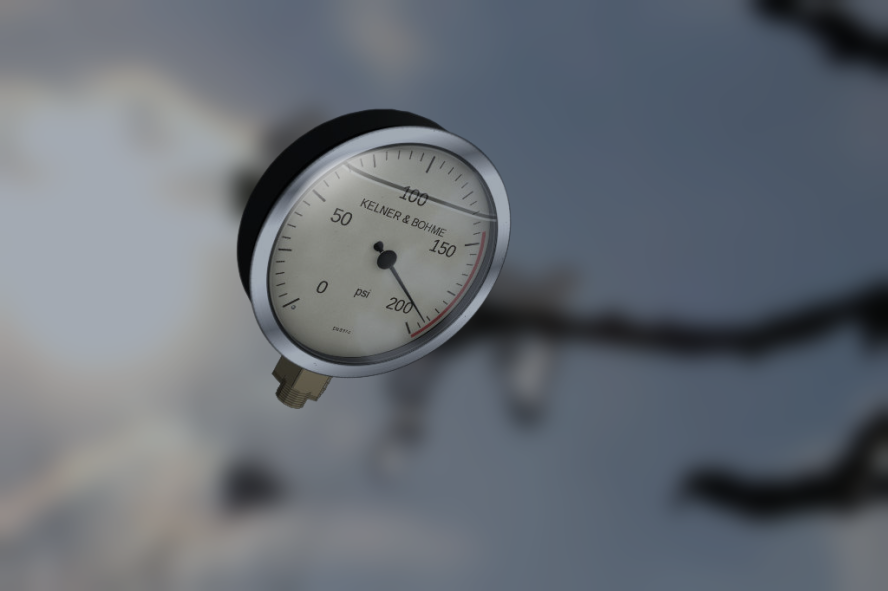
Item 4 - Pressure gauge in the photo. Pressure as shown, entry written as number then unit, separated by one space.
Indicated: 192.5 psi
